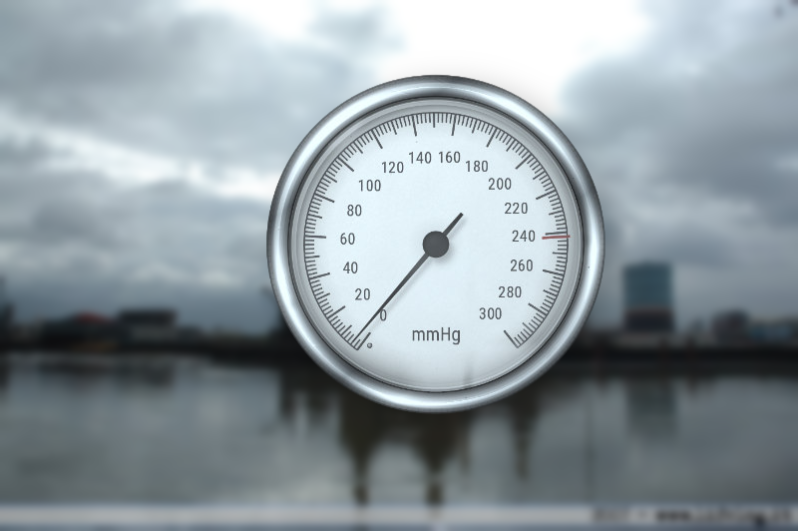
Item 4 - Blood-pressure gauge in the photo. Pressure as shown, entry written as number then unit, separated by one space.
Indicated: 4 mmHg
